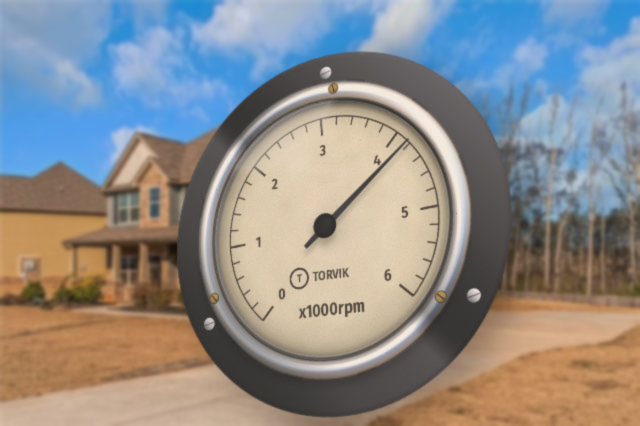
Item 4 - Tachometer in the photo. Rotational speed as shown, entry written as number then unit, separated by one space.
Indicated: 4200 rpm
